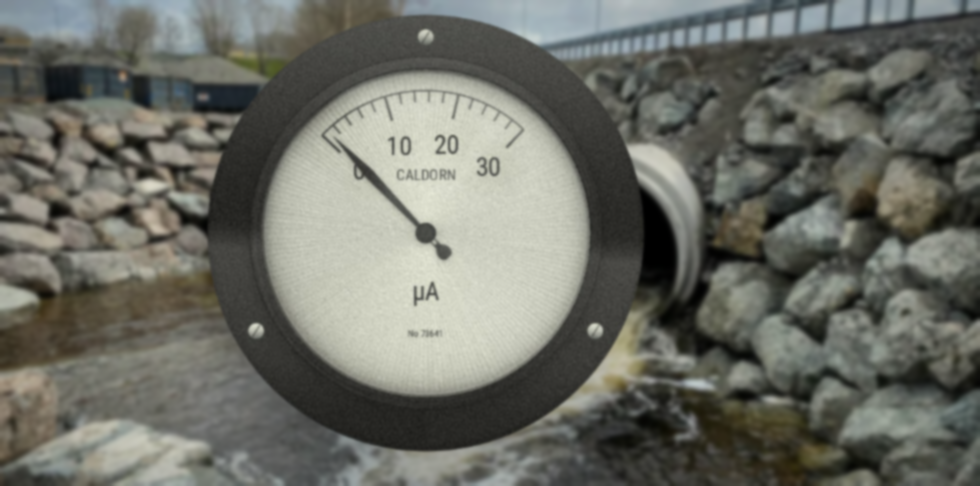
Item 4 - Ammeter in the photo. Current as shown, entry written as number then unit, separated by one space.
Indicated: 1 µA
